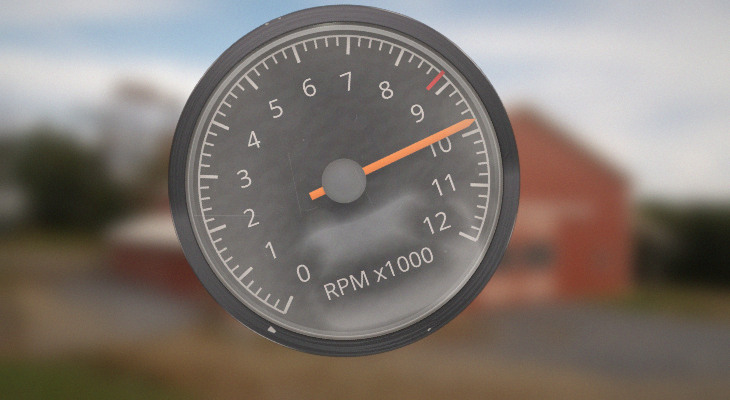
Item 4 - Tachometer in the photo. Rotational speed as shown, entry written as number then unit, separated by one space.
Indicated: 9800 rpm
